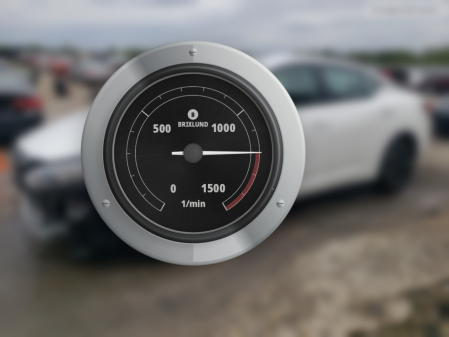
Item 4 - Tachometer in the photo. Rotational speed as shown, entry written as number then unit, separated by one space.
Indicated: 1200 rpm
